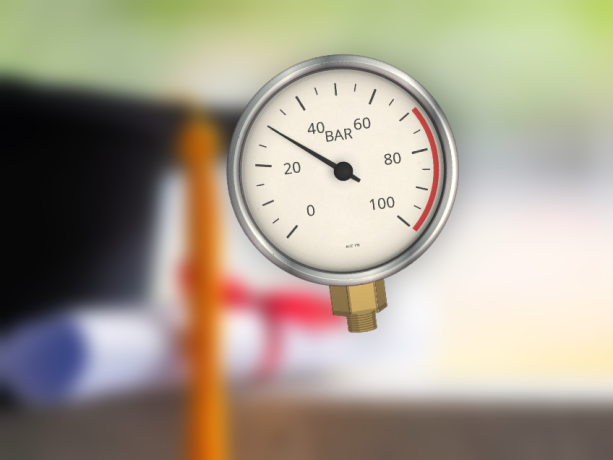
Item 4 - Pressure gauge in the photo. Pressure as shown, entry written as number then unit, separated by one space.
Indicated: 30 bar
